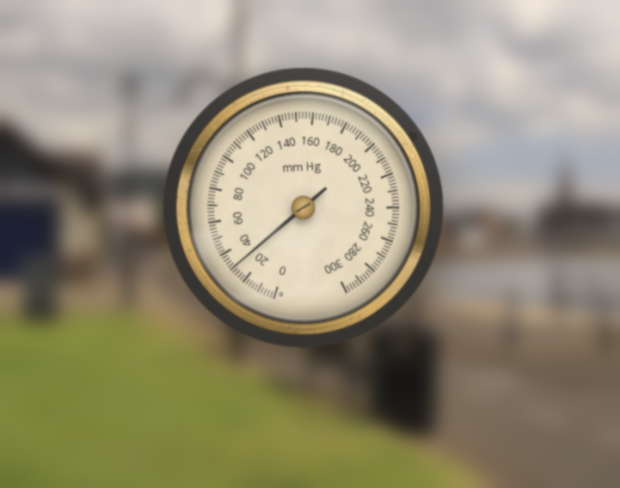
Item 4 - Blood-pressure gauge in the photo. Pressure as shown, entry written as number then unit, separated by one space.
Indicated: 30 mmHg
